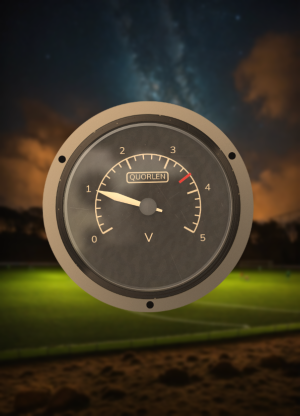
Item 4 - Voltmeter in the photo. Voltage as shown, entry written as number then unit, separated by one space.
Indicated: 1 V
